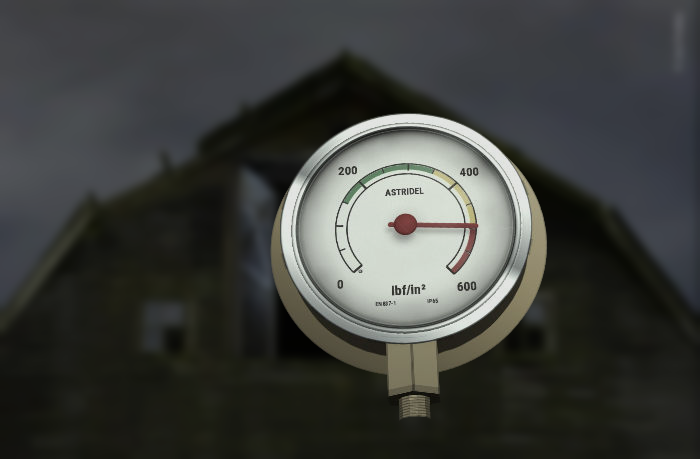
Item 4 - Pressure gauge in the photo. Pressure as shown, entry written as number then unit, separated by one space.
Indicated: 500 psi
